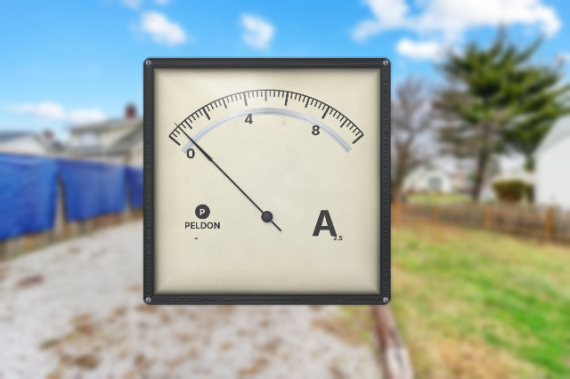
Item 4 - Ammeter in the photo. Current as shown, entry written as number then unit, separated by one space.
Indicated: 0.6 A
